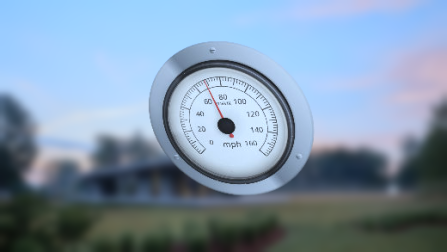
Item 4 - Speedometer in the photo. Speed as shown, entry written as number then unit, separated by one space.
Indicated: 70 mph
